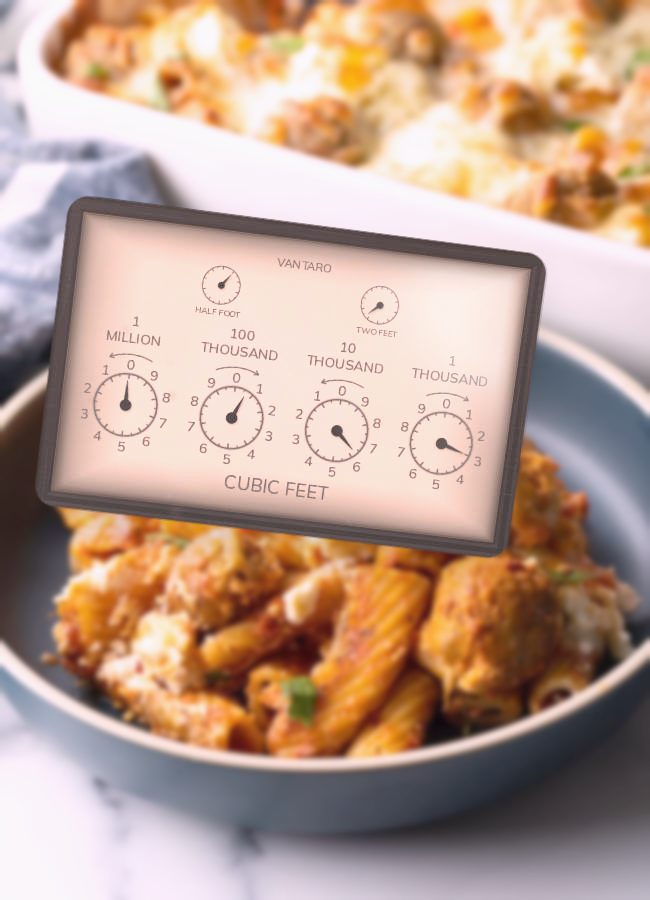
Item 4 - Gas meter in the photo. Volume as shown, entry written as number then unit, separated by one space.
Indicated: 6300 ft³
